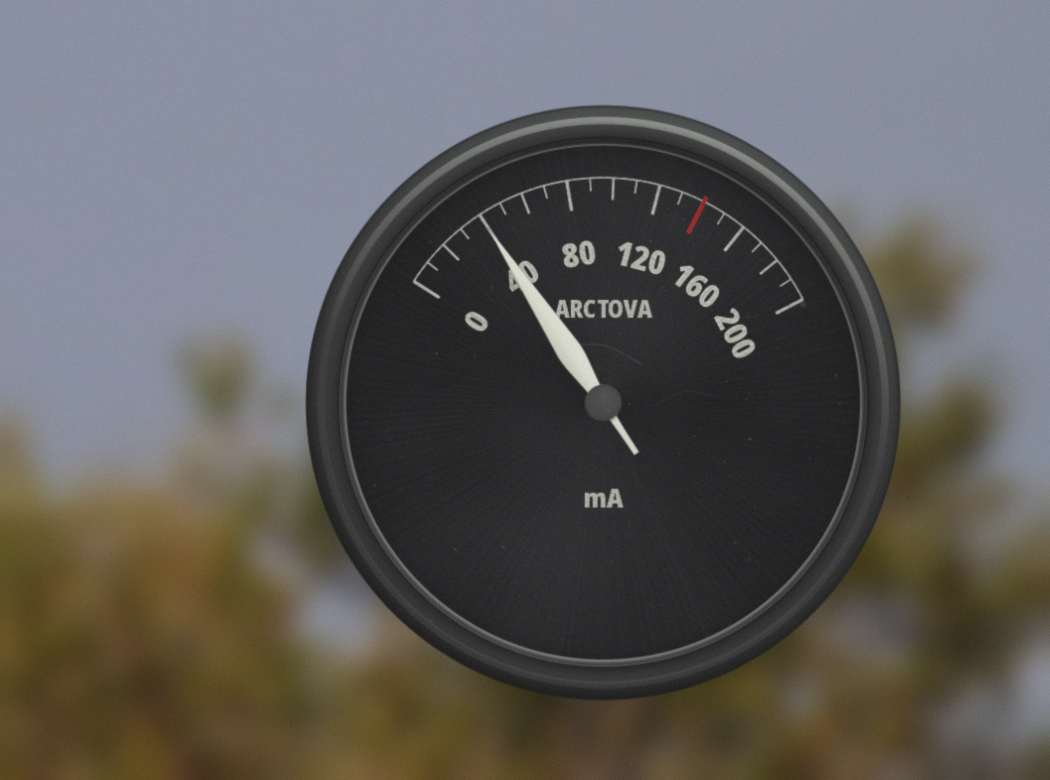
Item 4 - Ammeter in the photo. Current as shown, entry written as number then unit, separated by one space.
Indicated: 40 mA
